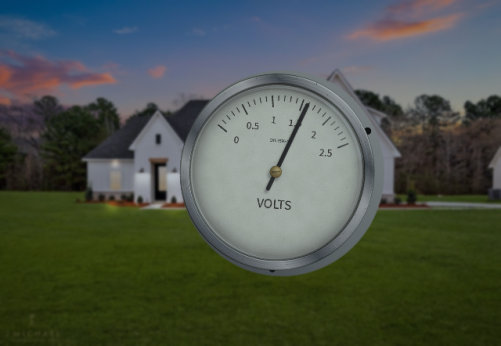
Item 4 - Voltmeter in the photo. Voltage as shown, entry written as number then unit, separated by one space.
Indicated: 1.6 V
